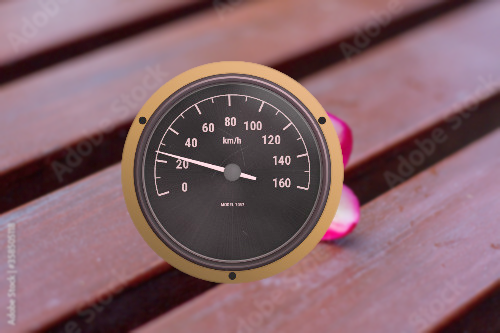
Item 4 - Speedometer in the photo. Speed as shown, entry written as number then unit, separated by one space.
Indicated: 25 km/h
